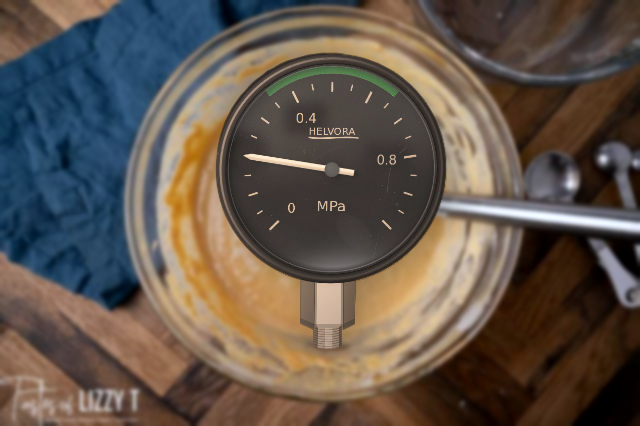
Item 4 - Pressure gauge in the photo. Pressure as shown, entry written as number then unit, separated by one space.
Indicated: 0.2 MPa
